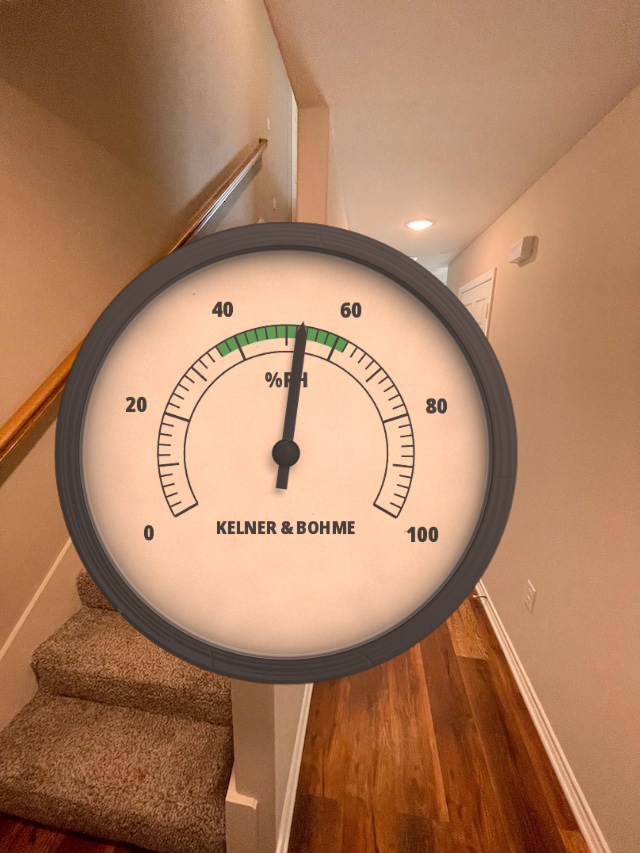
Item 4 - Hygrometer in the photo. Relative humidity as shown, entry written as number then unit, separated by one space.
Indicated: 53 %
